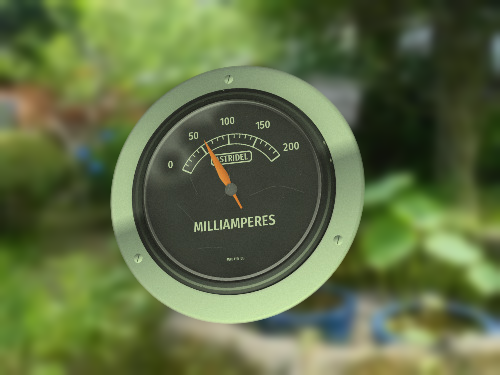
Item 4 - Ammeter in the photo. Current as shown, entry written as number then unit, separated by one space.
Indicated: 60 mA
